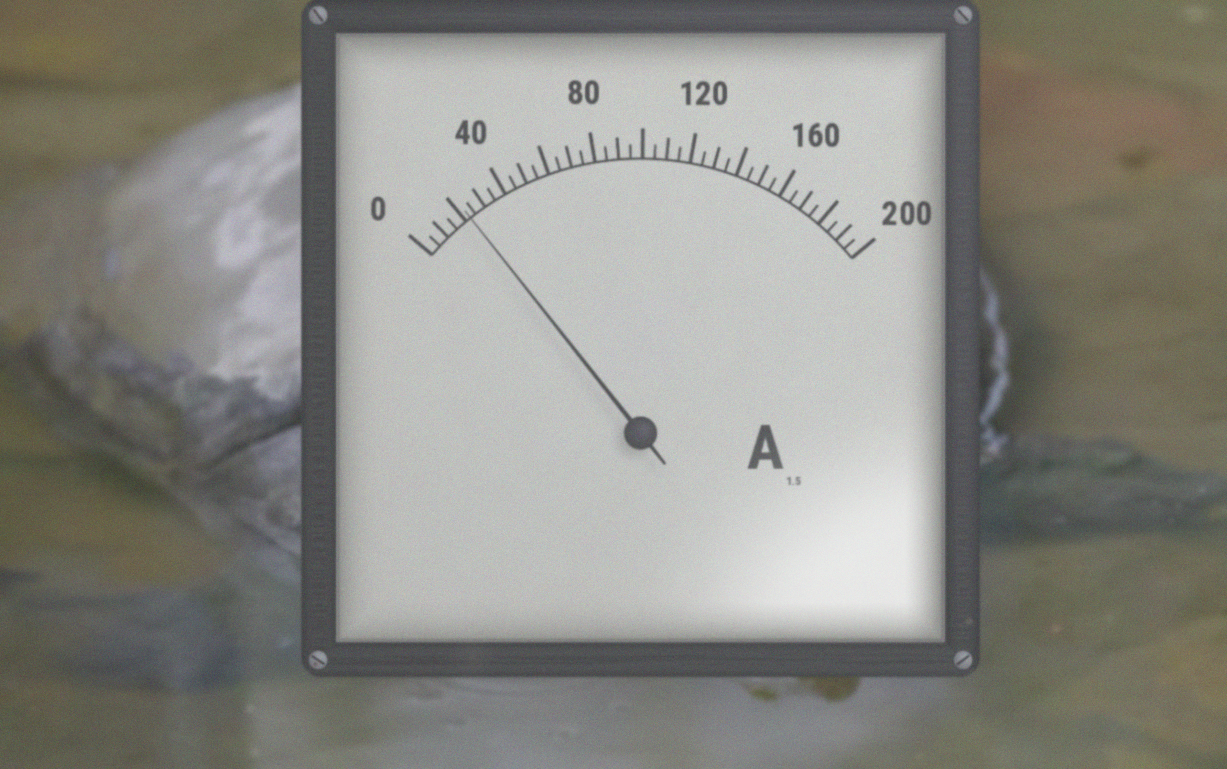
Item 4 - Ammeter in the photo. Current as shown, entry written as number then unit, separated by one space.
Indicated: 22.5 A
